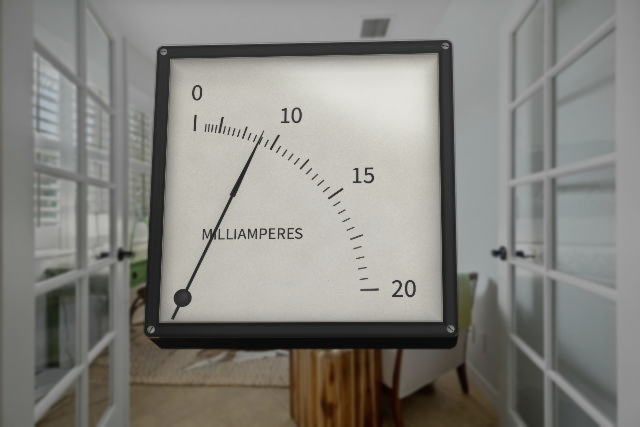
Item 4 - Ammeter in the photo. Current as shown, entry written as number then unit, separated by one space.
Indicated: 9 mA
